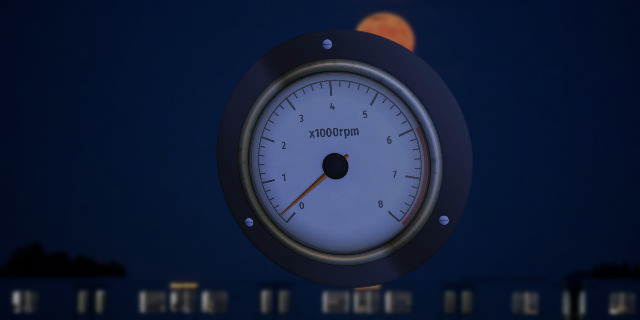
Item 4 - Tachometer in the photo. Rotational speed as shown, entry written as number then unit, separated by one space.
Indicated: 200 rpm
